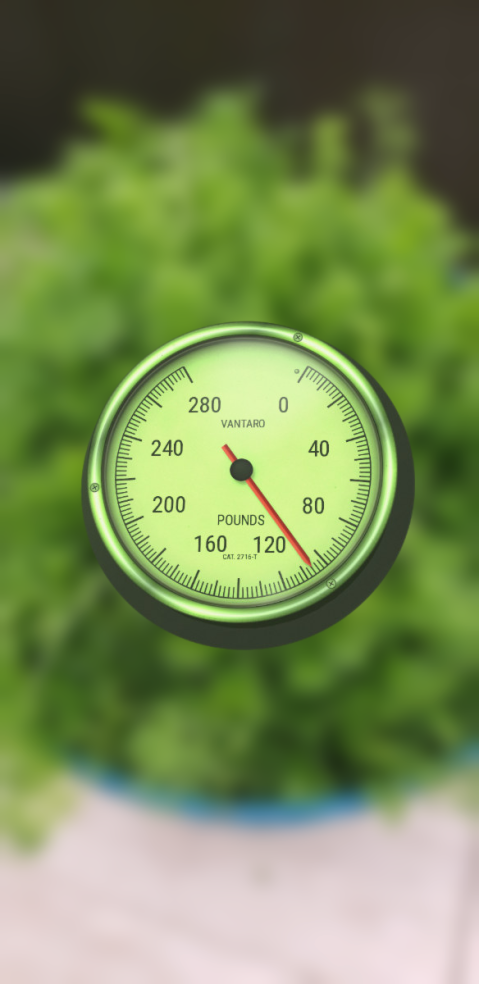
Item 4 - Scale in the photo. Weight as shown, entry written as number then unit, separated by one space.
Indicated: 106 lb
